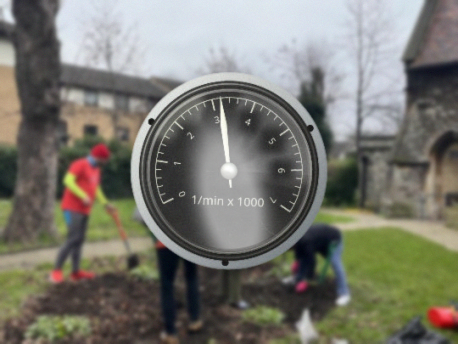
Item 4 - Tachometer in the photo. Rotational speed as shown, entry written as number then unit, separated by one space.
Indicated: 3200 rpm
